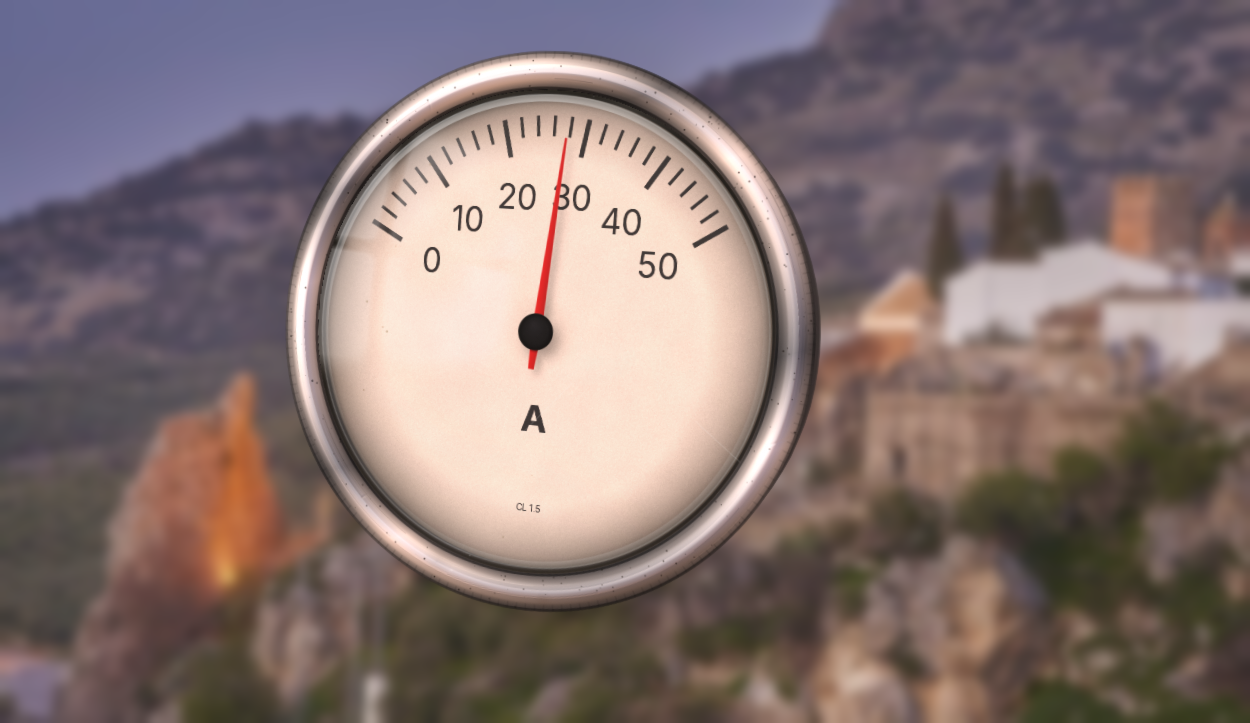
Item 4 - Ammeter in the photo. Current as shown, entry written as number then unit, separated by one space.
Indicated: 28 A
